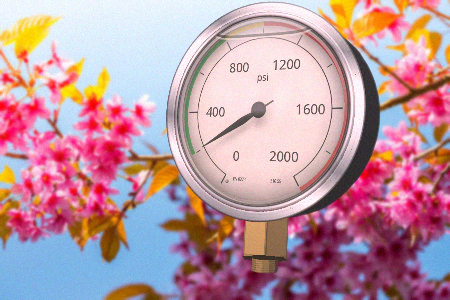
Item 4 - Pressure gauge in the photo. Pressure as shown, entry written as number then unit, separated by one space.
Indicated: 200 psi
